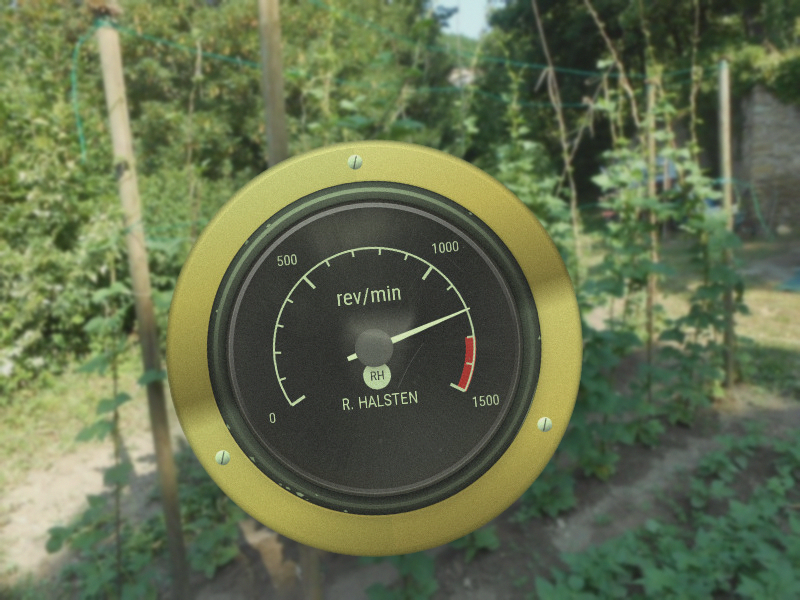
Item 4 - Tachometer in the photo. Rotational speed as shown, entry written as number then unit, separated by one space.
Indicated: 1200 rpm
